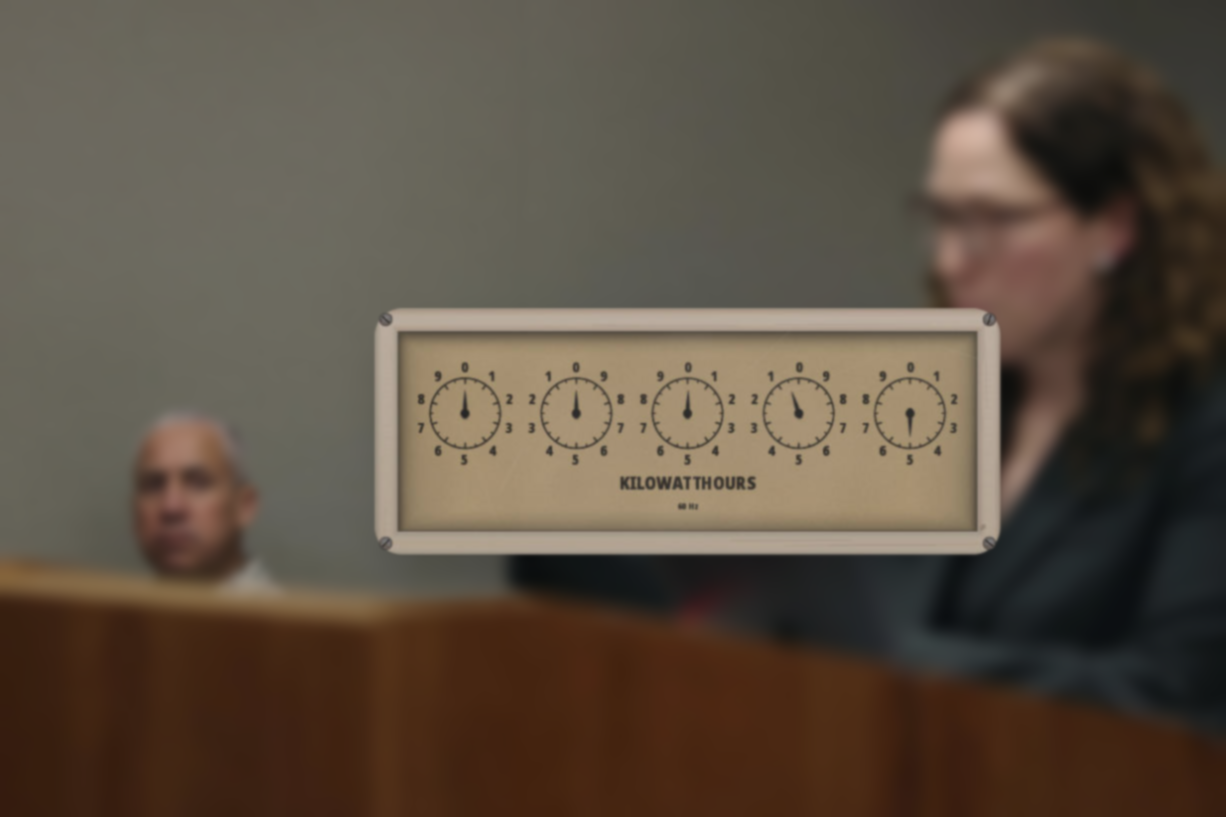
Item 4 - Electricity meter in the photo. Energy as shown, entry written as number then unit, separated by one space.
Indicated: 5 kWh
